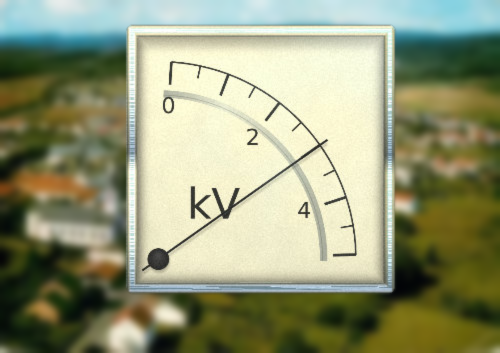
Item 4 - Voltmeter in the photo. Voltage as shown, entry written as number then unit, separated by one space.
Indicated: 3 kV
